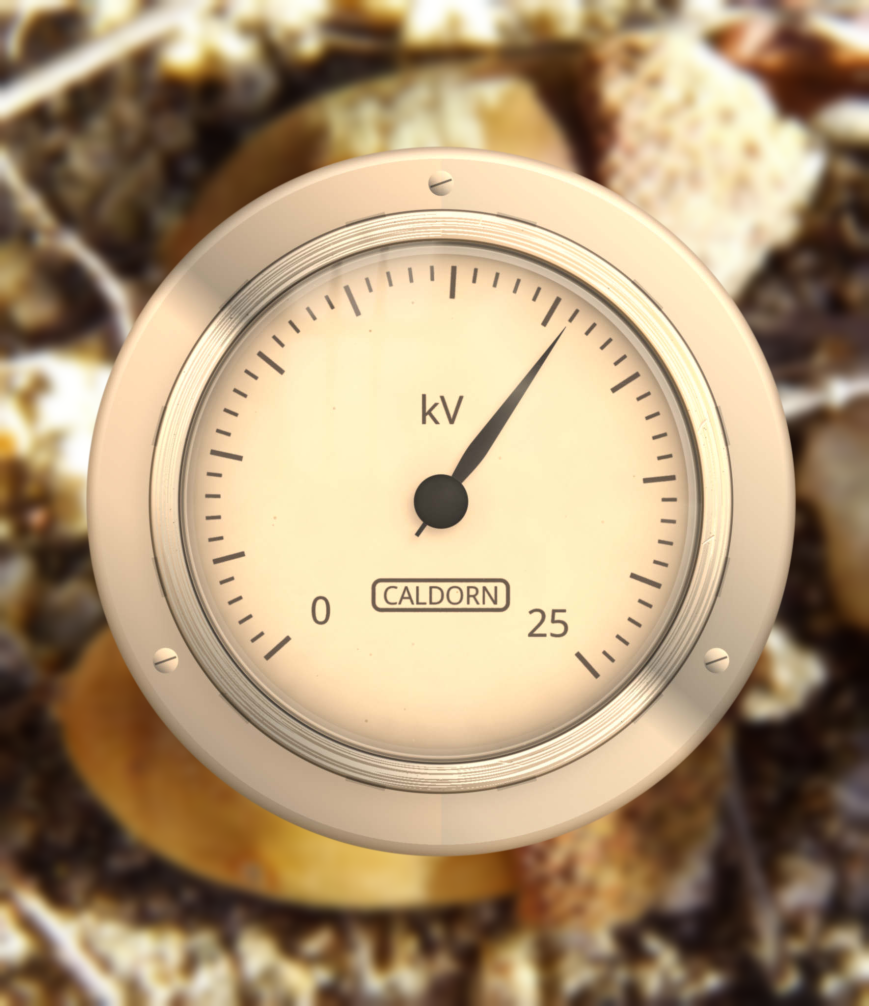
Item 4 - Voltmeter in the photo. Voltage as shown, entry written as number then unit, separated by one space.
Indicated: 15.5 kV
